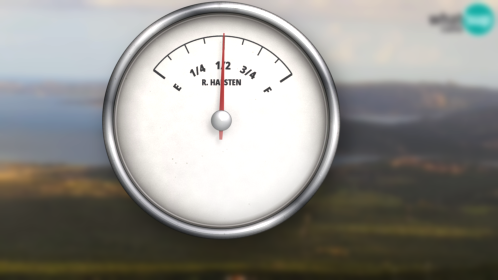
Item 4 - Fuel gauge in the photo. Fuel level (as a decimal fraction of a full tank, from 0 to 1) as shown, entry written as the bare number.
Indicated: 0.5
